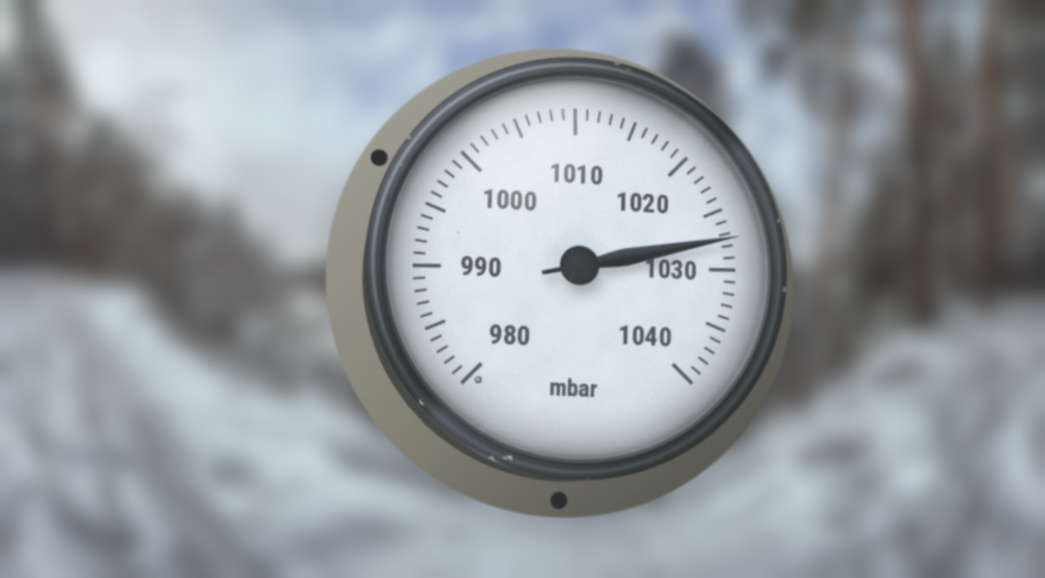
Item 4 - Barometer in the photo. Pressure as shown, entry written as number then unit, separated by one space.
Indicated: 1027.5 mbar
